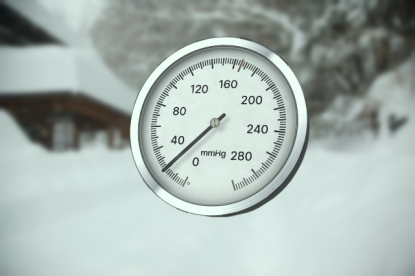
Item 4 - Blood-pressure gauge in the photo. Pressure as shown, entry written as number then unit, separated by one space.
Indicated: 20 mmHg
